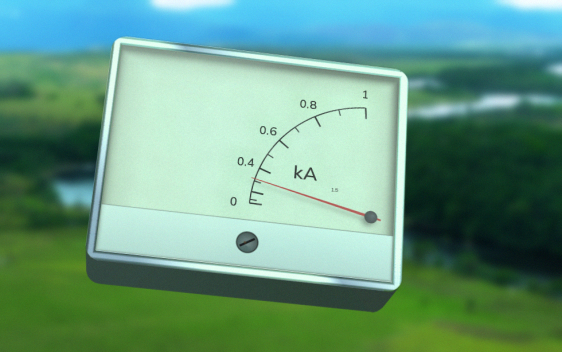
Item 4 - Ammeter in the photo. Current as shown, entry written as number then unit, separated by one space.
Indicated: 0.3 kA
